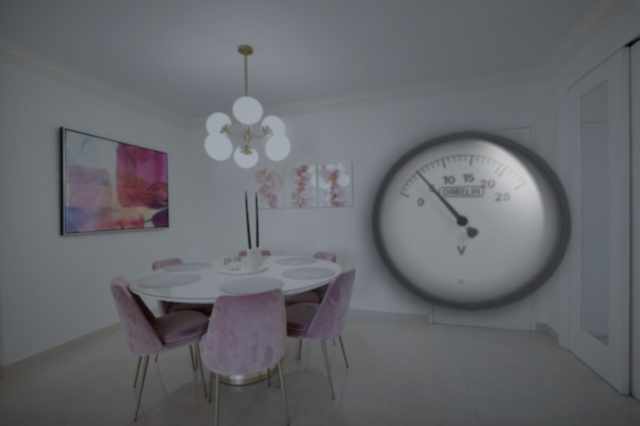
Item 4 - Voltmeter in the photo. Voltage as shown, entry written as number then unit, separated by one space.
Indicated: 5 V
